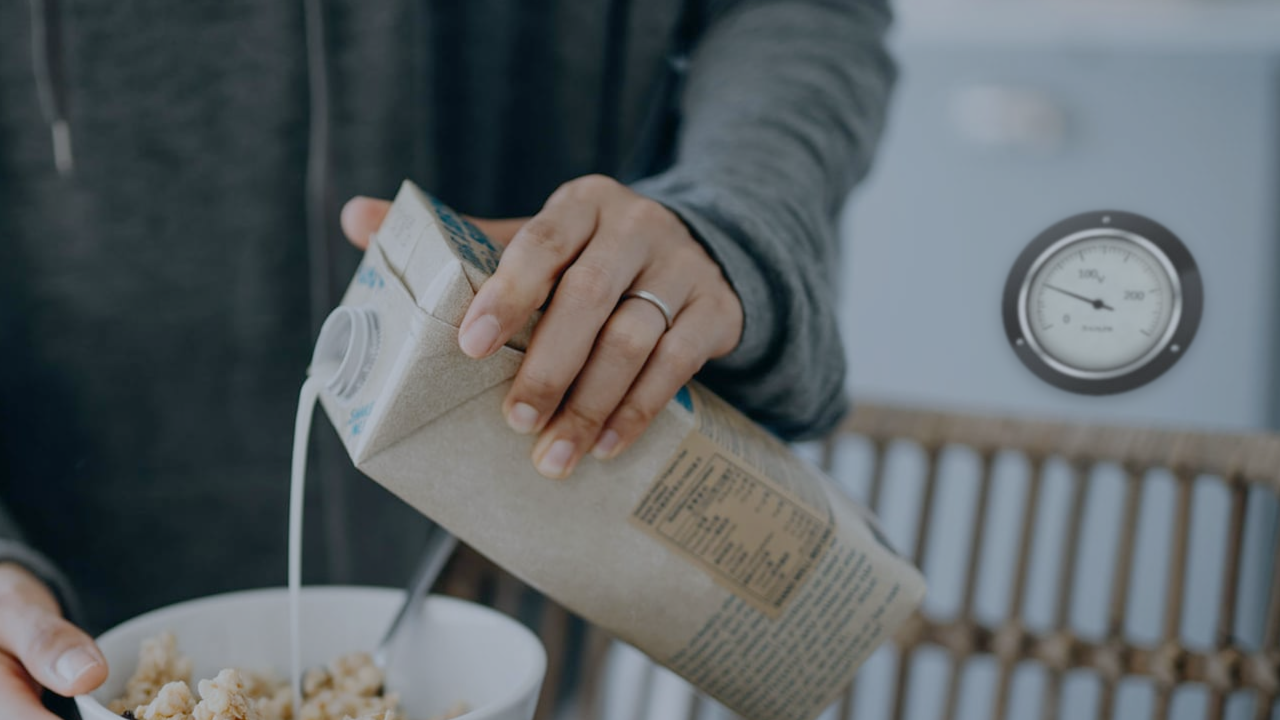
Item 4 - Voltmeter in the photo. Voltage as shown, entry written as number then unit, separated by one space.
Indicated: 50 V
